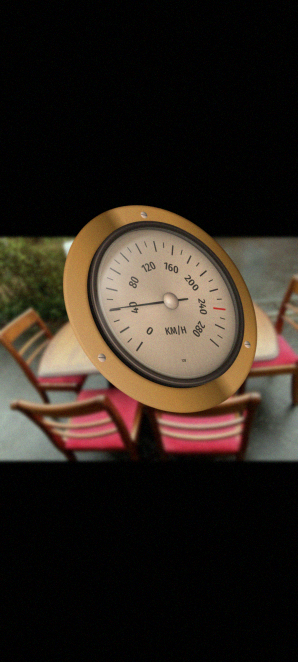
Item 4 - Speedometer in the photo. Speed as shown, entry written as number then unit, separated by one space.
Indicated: 40 km/h
